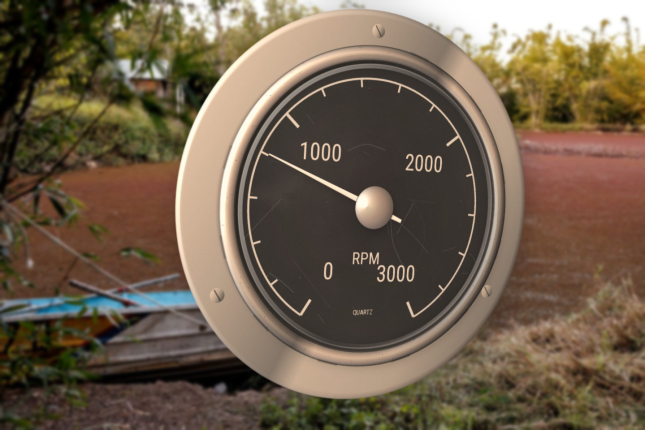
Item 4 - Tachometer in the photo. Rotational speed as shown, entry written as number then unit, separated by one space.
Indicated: 800 rpm
